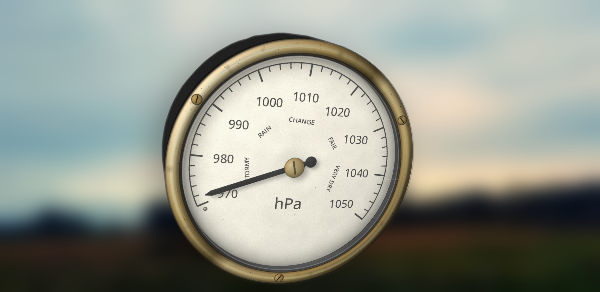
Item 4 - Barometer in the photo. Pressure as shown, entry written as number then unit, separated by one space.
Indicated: 972 hPa
